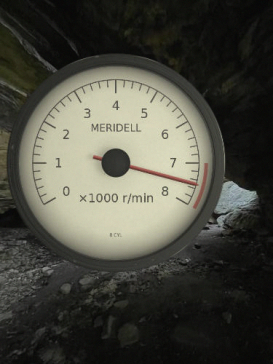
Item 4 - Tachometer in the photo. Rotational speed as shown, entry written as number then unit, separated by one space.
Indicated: 7500 rpm
